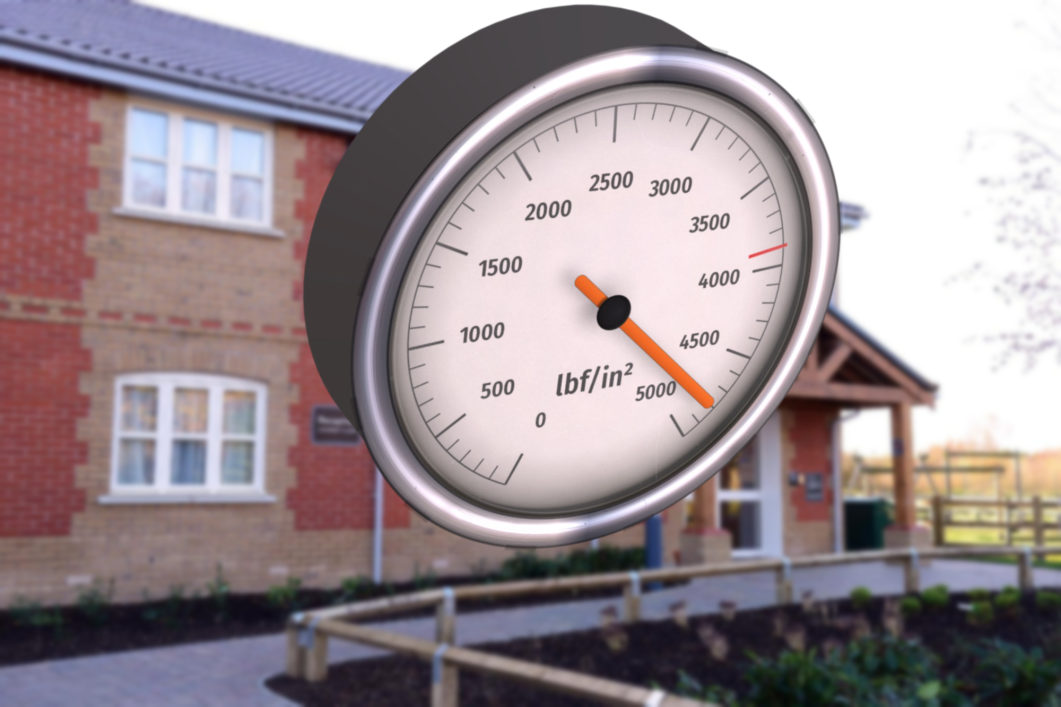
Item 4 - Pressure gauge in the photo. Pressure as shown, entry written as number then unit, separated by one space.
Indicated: 4800 psi
